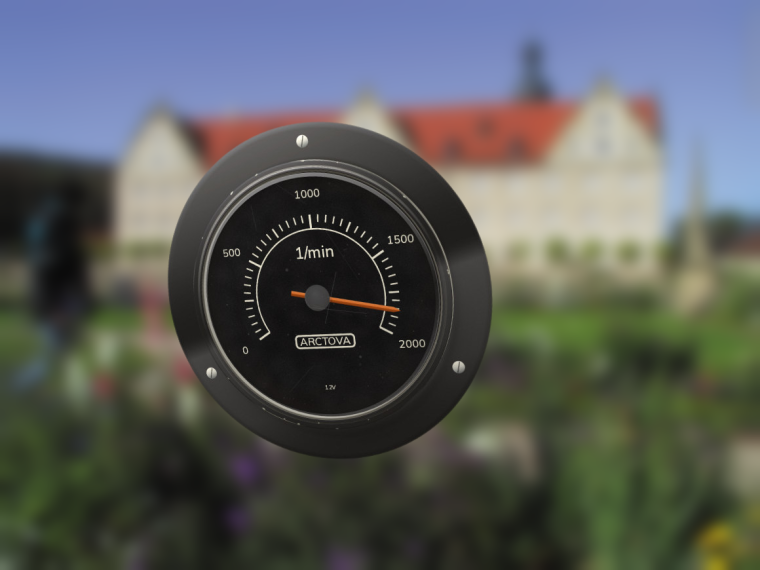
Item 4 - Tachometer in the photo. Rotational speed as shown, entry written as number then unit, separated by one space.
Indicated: 1850 rpm
